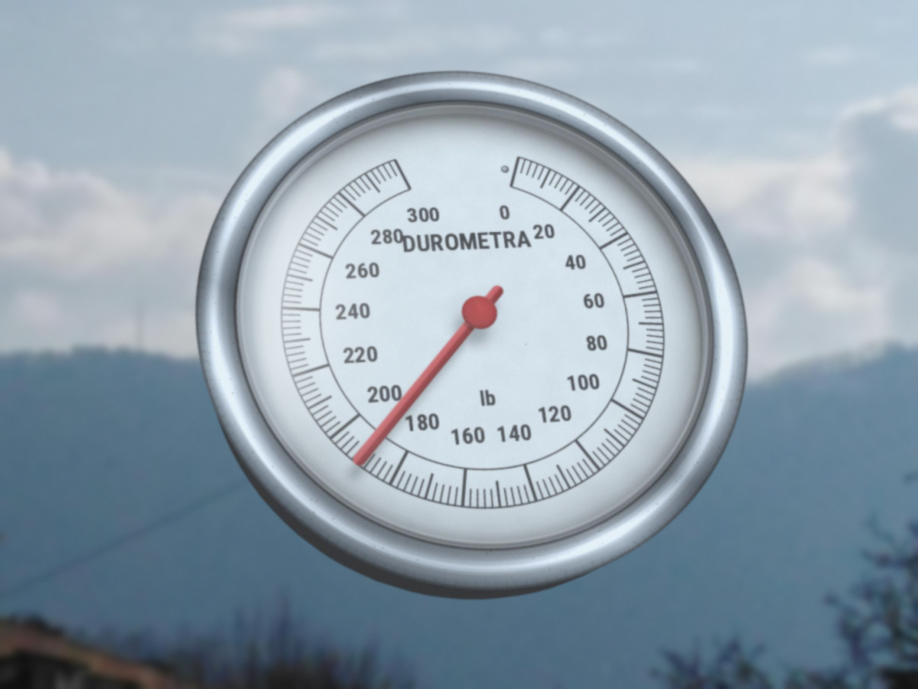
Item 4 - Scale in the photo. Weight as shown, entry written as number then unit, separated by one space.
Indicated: 190 lb
